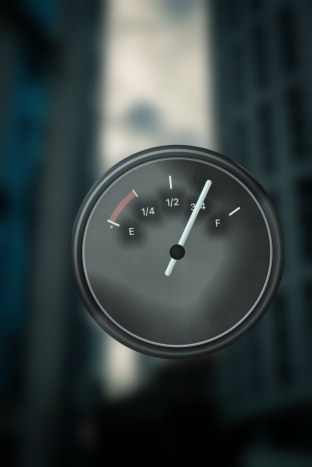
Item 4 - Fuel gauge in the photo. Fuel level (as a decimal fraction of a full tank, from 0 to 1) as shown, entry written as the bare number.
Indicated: 0.75
